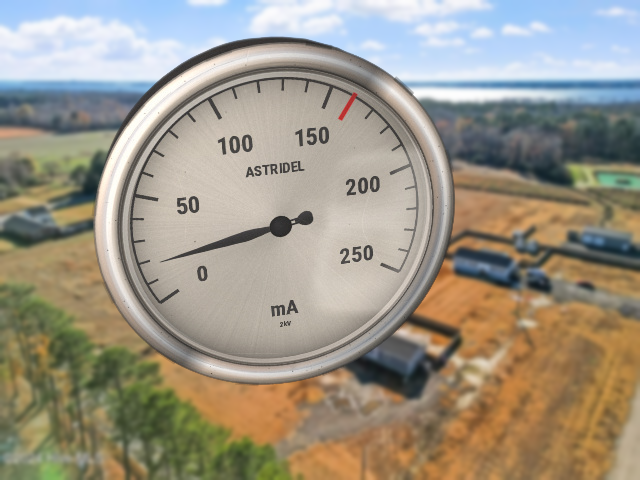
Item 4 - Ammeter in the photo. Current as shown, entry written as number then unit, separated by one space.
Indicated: 20 mA
